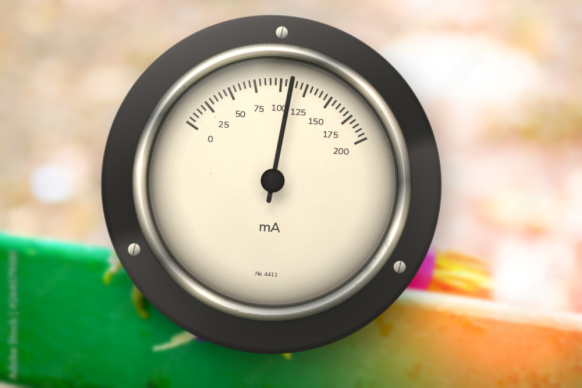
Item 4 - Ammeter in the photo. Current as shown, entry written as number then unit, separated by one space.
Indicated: 110 mA
